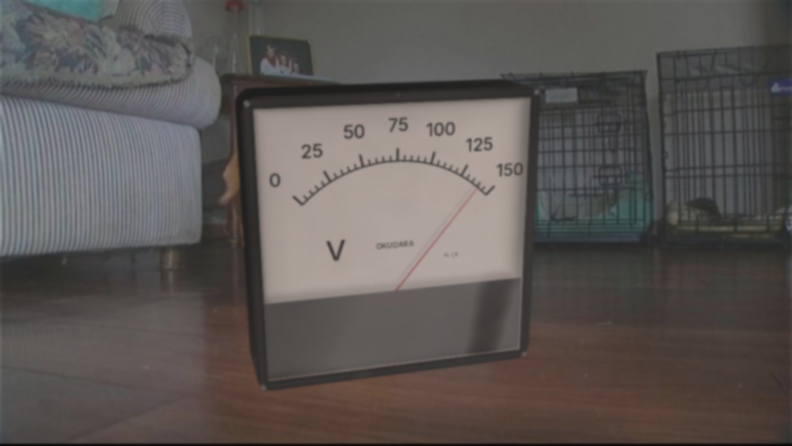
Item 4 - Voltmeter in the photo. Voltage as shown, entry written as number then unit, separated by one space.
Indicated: 140 V
